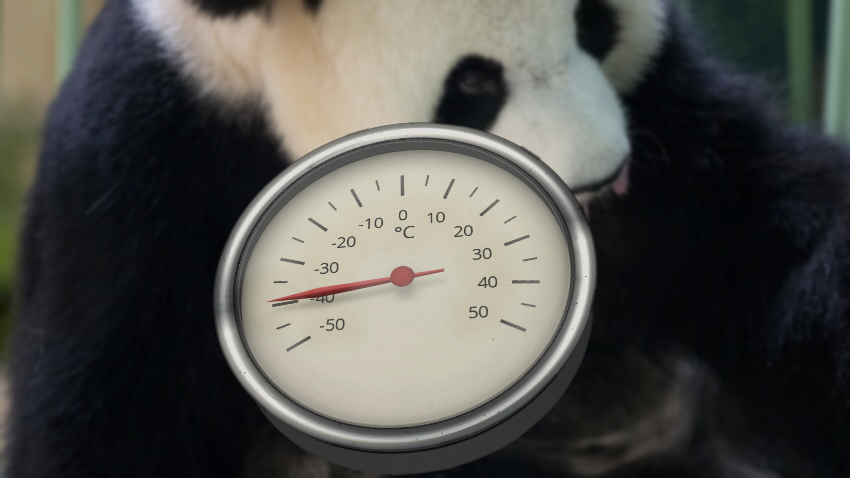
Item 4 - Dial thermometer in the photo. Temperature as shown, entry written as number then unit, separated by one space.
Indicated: -40 °C
